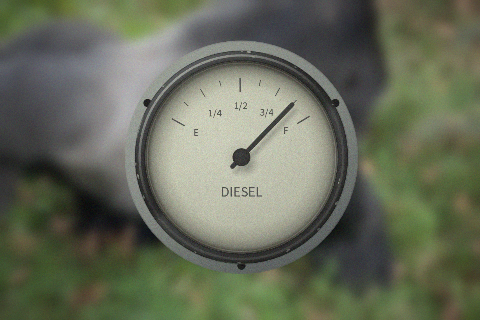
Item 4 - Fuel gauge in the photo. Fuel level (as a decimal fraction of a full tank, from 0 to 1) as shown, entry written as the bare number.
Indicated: 0.875
